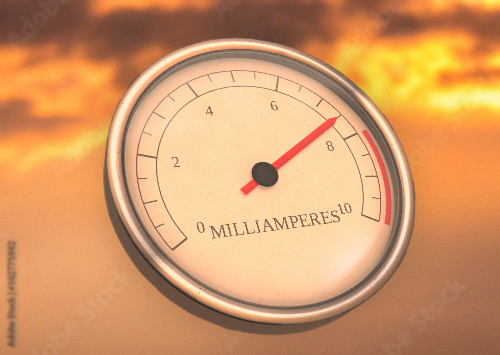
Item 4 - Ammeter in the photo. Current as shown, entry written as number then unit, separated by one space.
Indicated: 7.5 mA
